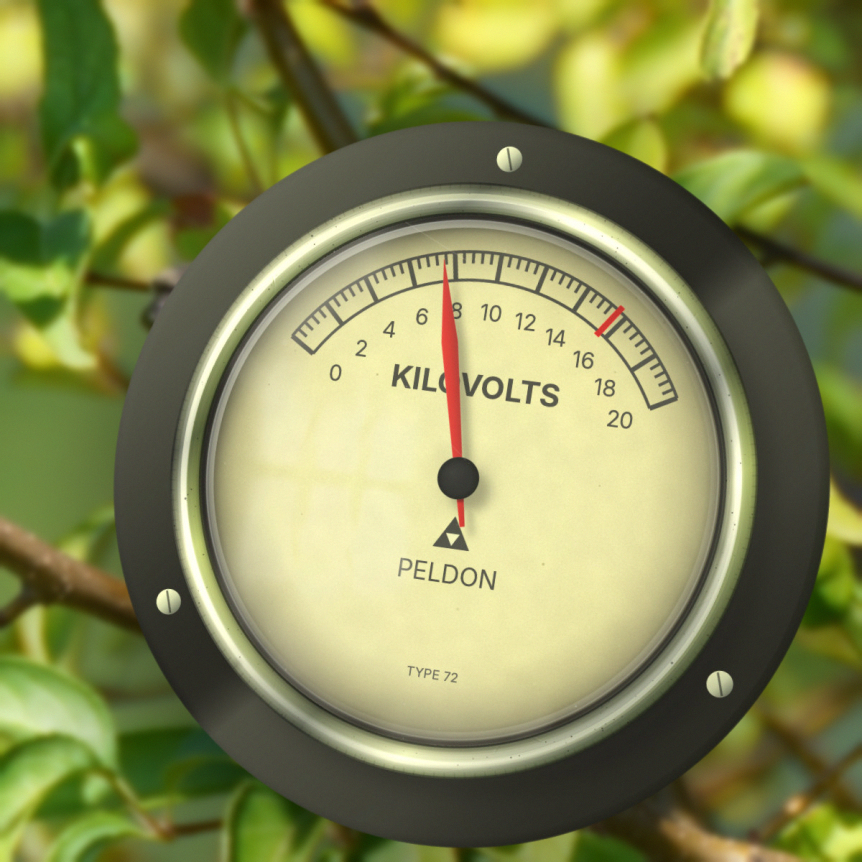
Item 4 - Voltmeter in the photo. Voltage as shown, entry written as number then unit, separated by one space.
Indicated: 7.6 kV
